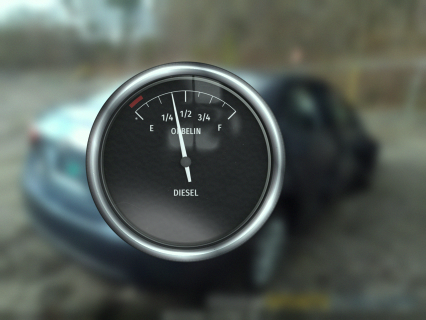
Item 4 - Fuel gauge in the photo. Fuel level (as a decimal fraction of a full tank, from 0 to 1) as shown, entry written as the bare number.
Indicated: 0.375
